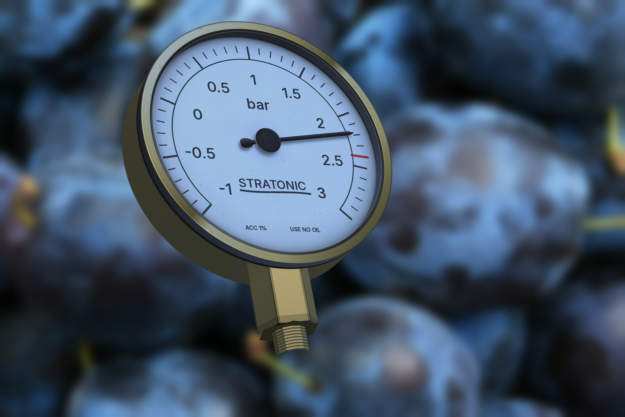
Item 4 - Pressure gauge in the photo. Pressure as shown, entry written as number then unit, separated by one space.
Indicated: 2.2 bar
